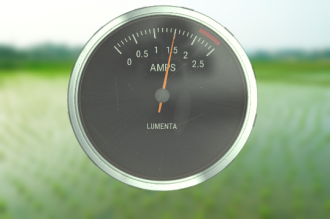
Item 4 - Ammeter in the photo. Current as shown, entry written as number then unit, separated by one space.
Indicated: 1.5 A
